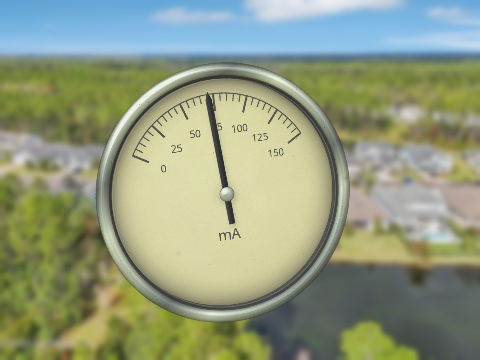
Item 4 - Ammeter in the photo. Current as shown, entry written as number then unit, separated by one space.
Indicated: 70 mA
